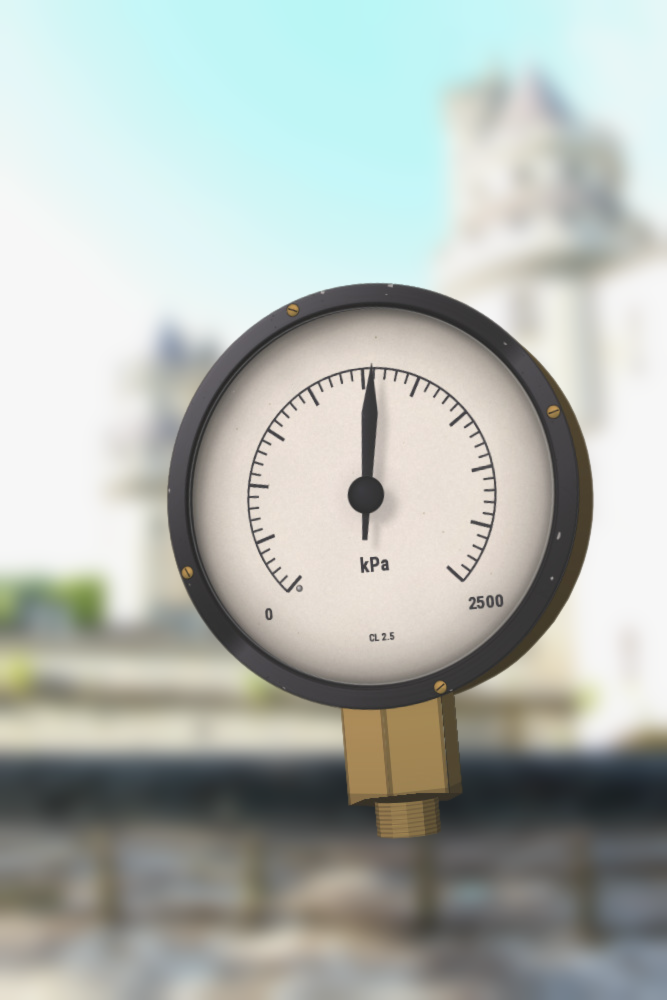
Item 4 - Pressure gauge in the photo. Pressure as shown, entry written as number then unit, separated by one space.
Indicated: 1300 kPa
